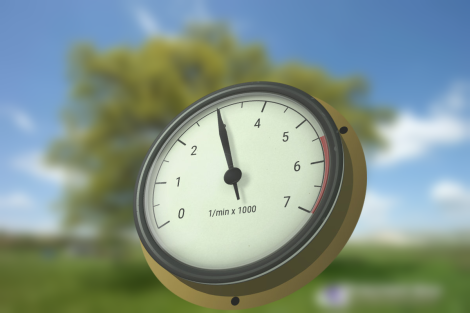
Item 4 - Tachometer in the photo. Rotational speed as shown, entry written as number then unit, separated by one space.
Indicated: 3000 rpm
